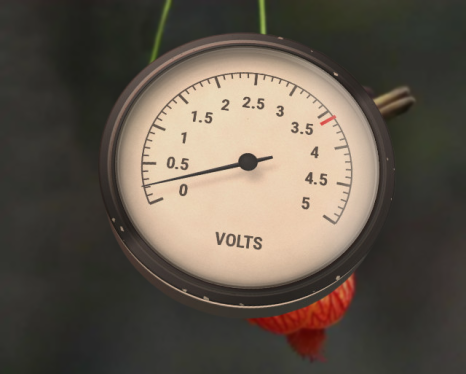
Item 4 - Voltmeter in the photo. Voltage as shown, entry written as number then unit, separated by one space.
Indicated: 0.2 V
